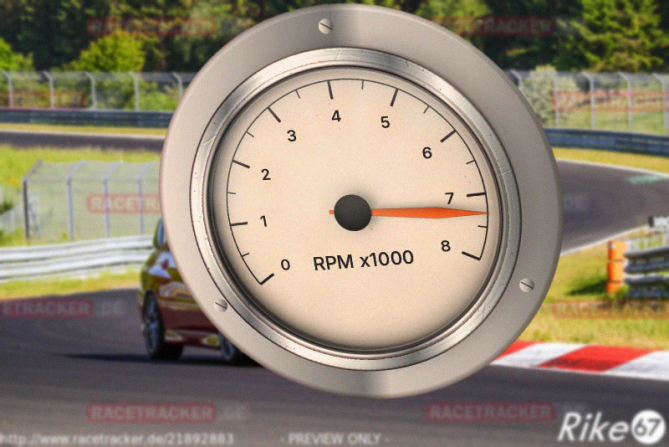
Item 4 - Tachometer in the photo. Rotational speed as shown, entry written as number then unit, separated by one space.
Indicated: 7250 rpm
